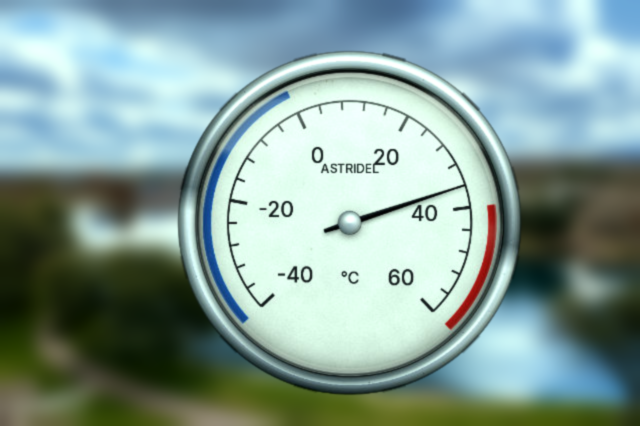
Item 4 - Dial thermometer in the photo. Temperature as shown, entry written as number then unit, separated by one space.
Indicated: 36 °C
